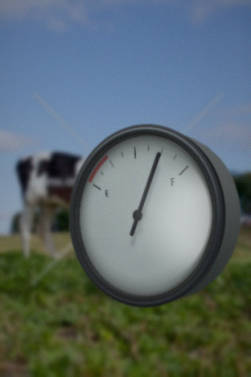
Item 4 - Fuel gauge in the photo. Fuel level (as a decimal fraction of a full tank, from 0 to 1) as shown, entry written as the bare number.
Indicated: 0.75
